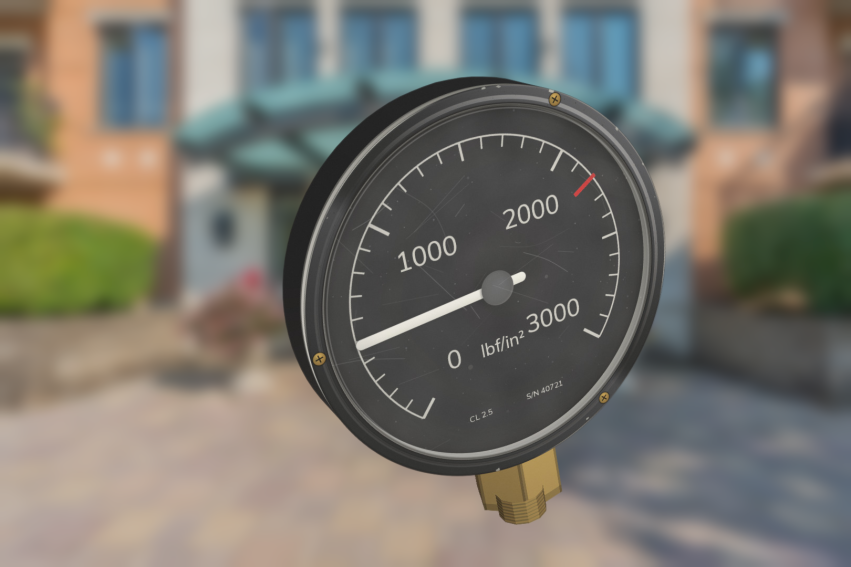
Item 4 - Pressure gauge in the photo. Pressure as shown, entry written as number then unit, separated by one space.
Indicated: 500 psi
